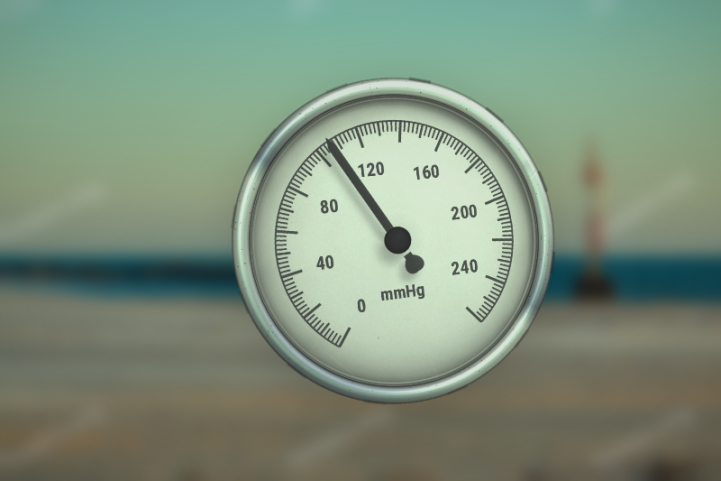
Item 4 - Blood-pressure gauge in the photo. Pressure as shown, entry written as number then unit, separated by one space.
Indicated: 106 mmHg
